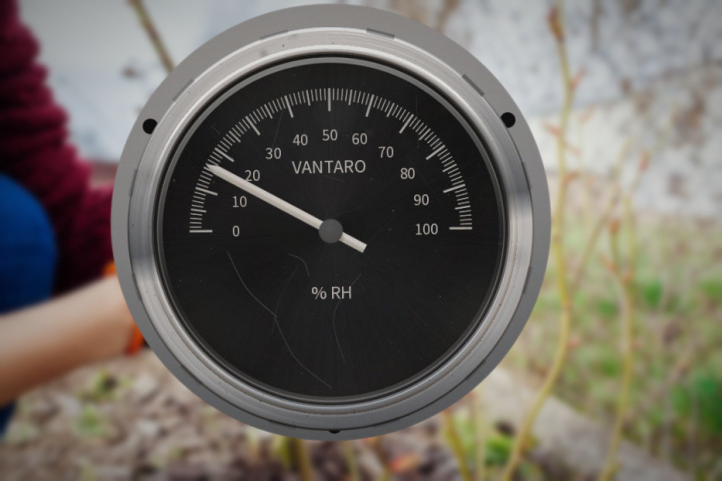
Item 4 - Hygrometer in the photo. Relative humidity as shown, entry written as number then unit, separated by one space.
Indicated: 16 %
